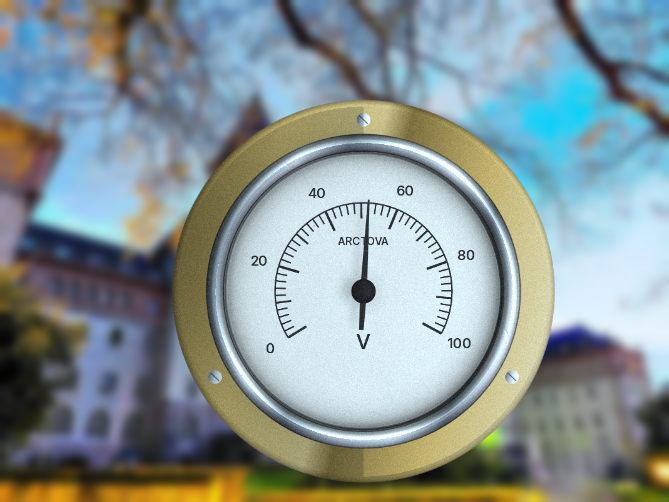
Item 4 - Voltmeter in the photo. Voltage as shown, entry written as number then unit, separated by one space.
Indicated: 52 V
